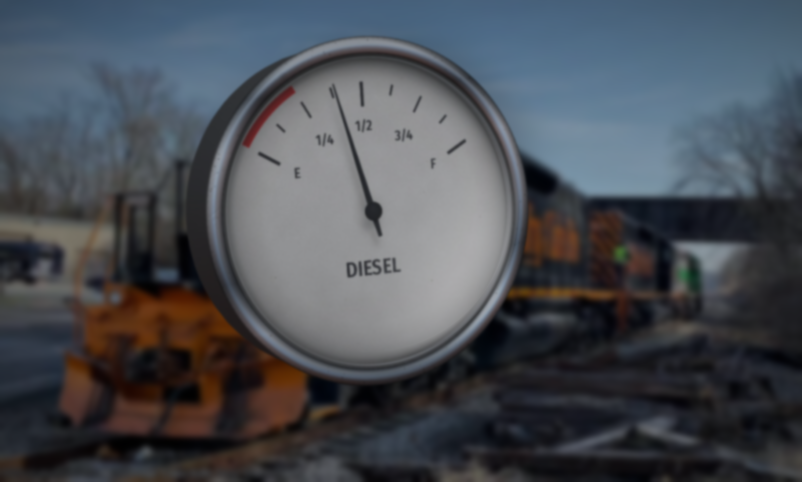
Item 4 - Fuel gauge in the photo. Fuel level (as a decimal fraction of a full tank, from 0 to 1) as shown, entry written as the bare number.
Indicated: 0.375
